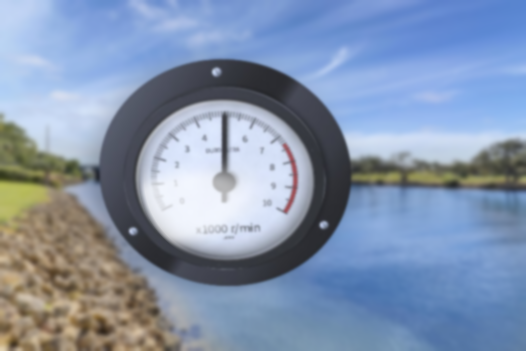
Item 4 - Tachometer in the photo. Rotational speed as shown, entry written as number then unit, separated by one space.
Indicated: 5000 rpm
